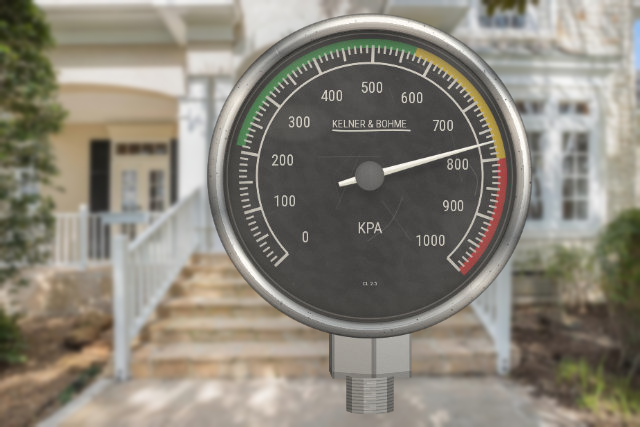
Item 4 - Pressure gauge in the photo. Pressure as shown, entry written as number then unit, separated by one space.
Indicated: 770 kPa
